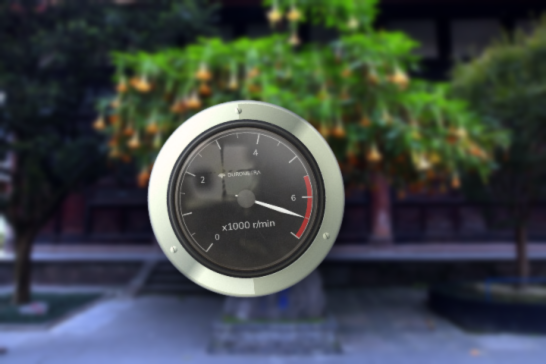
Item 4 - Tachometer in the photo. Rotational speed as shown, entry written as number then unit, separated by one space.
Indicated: 6500 rpm
